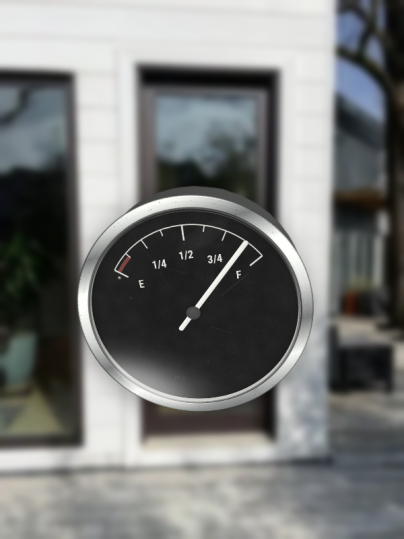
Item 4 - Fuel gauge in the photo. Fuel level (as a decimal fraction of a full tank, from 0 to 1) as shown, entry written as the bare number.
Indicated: 0.875
